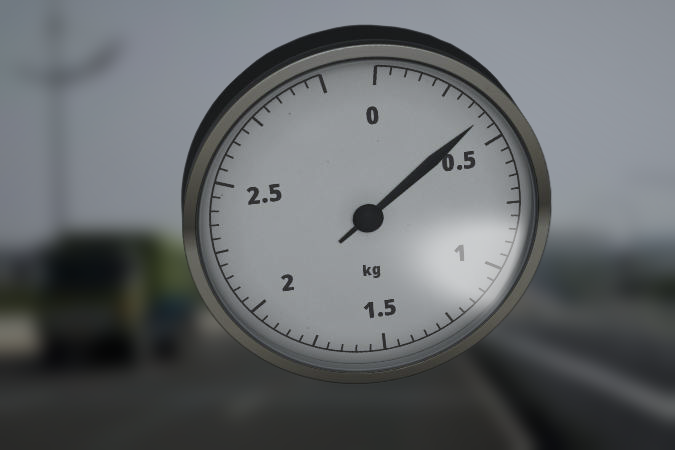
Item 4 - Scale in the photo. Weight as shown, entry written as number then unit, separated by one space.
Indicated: 0.4 kg
